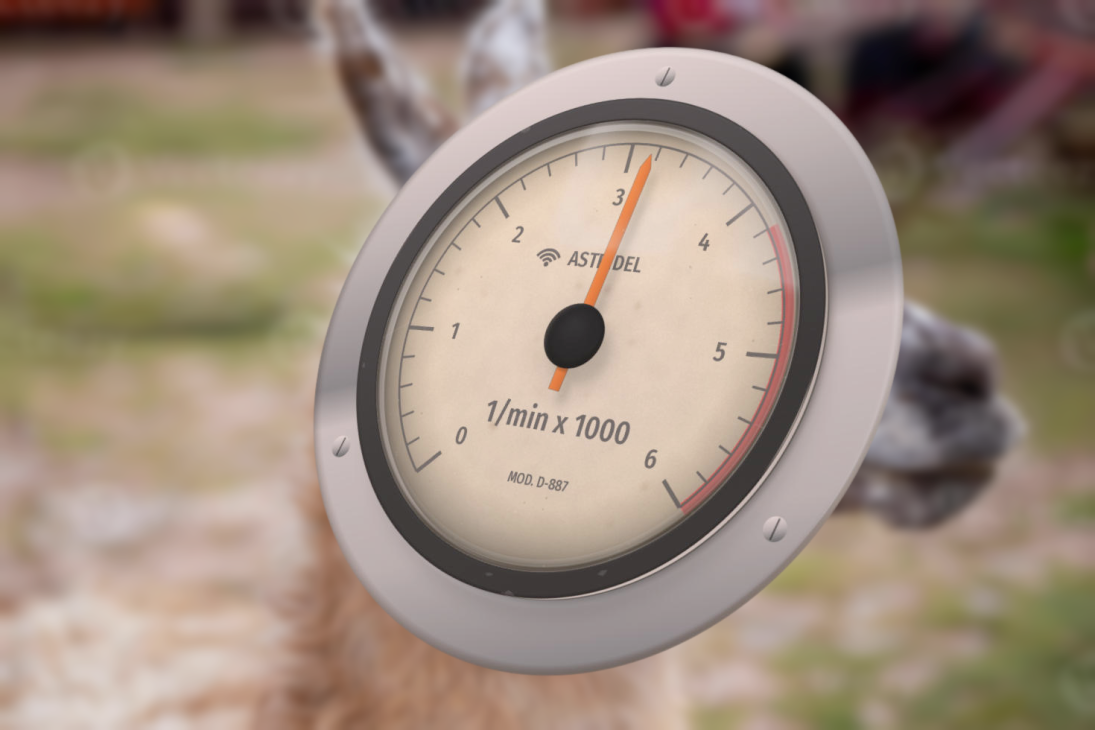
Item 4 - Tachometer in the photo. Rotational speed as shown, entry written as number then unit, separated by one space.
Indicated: 3200 rpm
